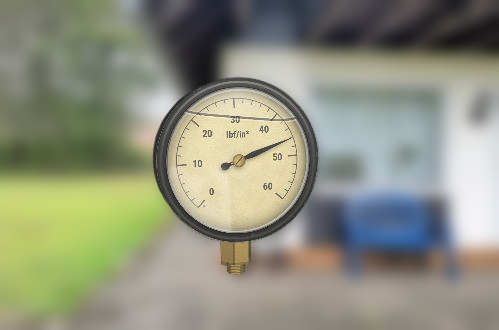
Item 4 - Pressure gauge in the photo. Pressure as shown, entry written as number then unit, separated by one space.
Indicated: 46 psi
